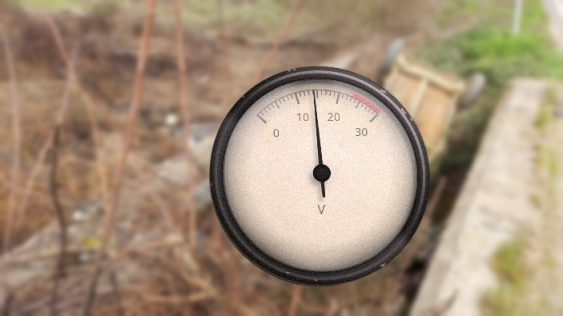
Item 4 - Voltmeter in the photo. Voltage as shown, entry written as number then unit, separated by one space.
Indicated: 14 V
